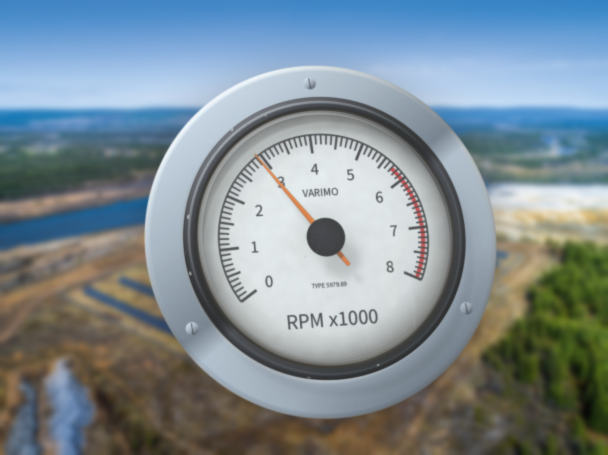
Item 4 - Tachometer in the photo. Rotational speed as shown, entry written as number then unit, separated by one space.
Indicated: 2900 rpm
